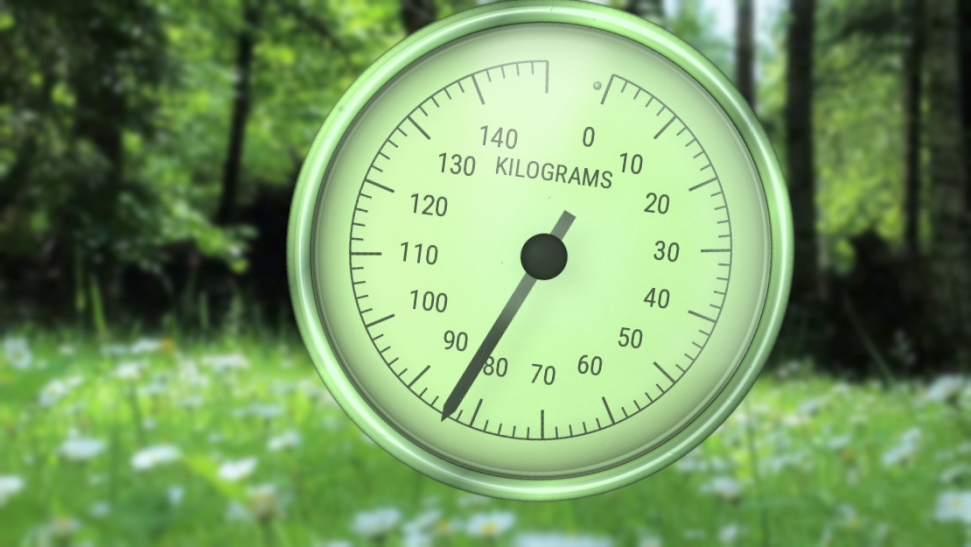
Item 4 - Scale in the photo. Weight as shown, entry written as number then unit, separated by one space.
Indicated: 84 kg
